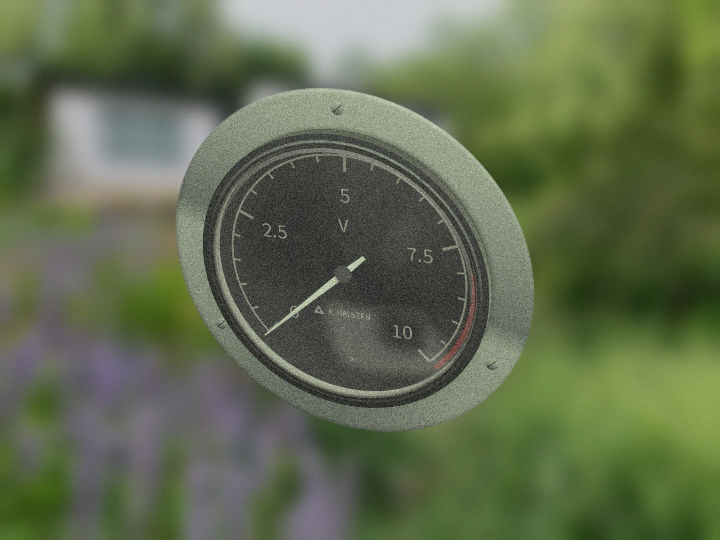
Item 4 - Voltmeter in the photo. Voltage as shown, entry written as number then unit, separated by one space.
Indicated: 0 V
